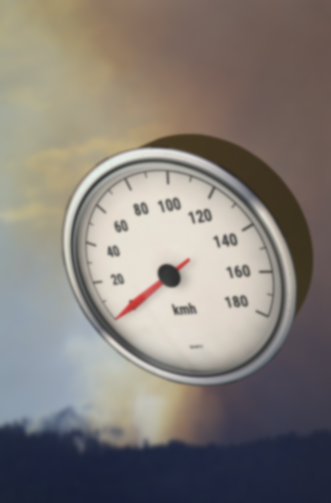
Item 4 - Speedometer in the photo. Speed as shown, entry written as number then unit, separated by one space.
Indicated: 0 km/h
